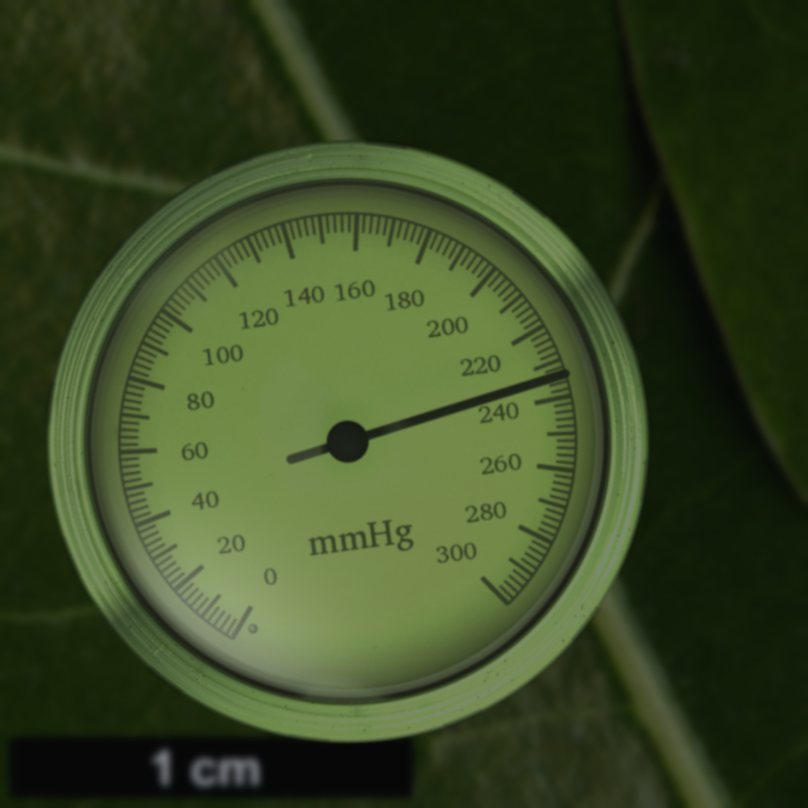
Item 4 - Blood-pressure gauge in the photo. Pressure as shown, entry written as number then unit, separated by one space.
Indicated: 234 mmHg
